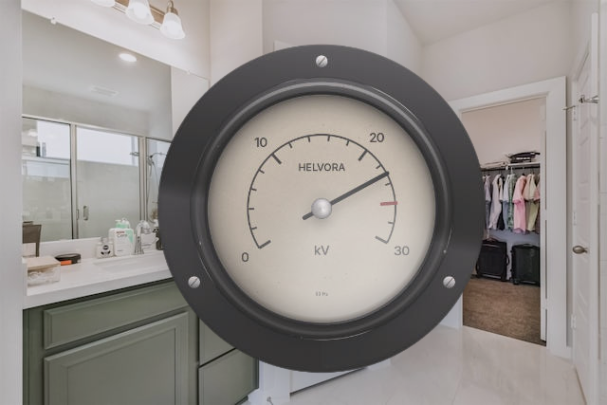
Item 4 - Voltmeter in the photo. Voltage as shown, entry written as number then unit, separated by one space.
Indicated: 23 kV
